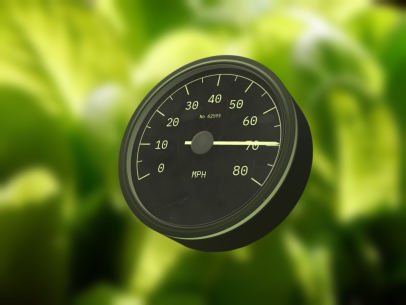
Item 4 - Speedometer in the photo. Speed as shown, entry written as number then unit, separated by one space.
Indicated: 70 mph
